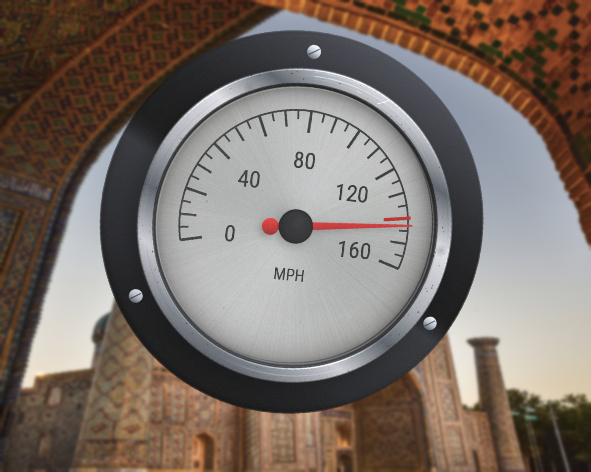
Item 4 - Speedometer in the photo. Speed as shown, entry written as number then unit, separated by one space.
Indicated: 142.5 mph
